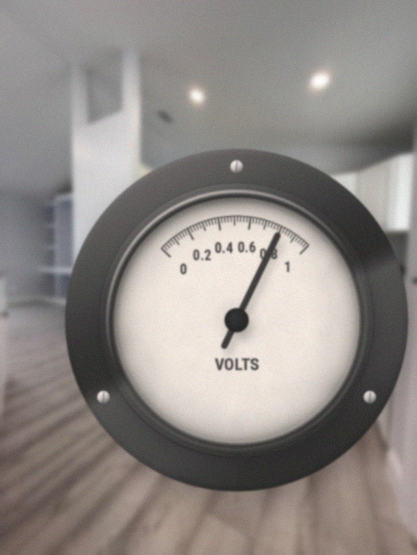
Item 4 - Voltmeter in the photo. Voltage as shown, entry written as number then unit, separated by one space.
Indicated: 0.8 V
